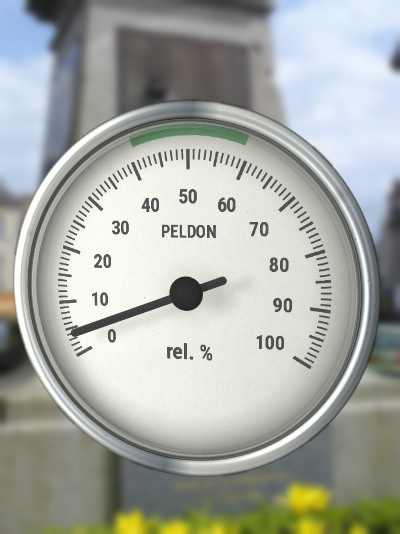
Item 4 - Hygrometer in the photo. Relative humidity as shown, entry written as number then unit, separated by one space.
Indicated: 4 %
